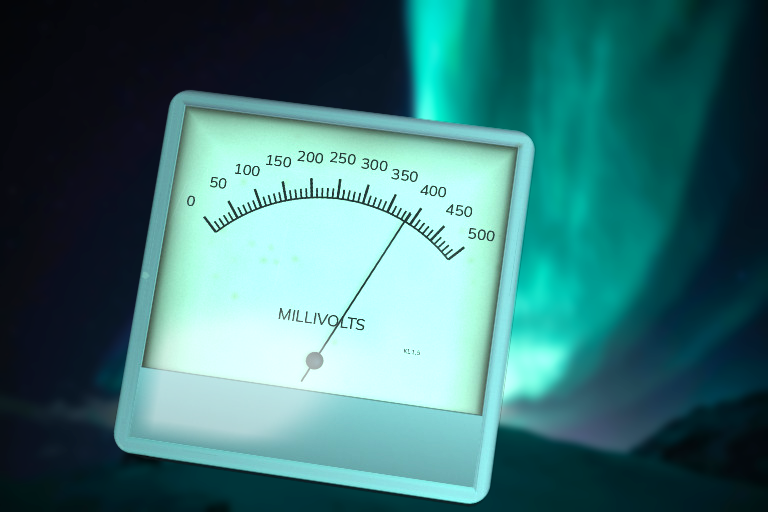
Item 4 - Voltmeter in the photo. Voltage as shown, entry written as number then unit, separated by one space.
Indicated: 390 mV
